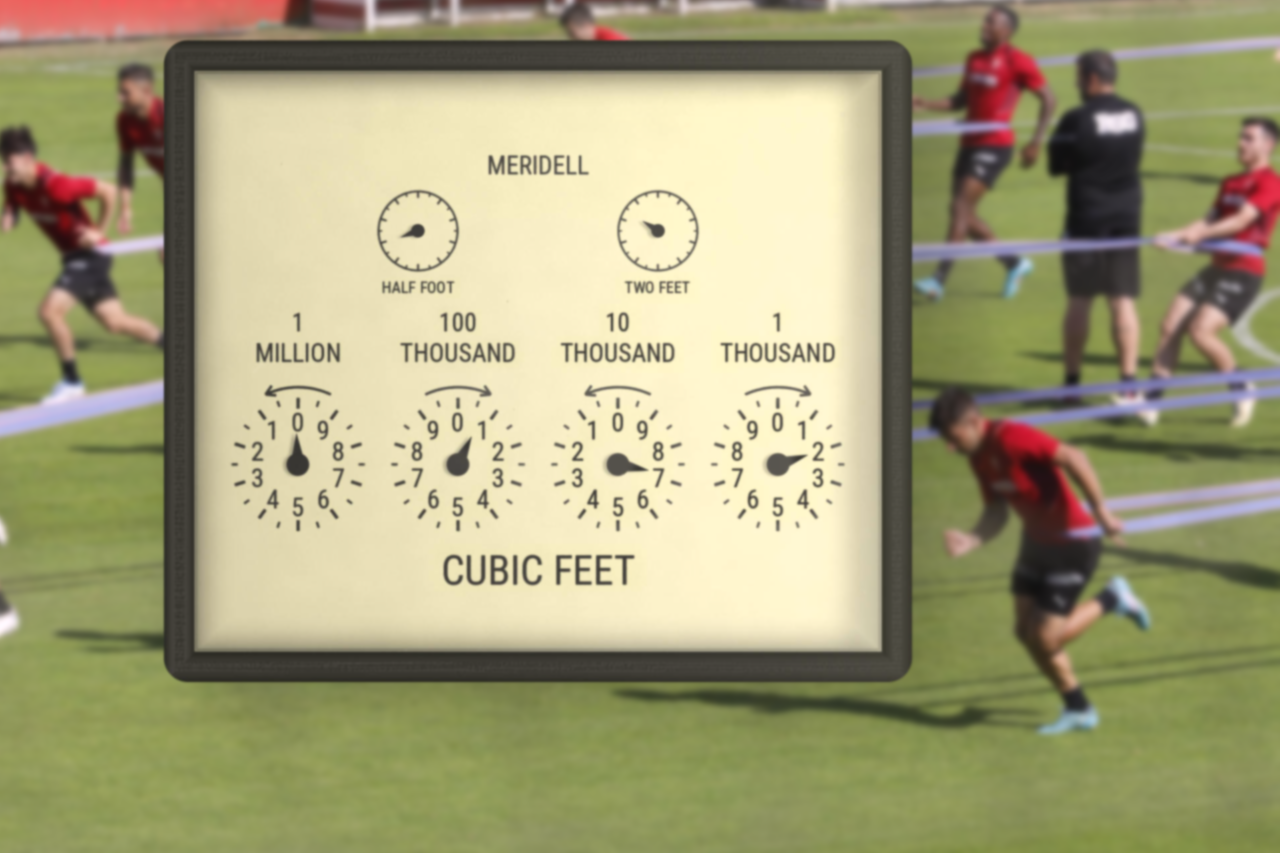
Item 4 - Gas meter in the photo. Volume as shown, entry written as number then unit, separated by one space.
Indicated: 7200 ft³
